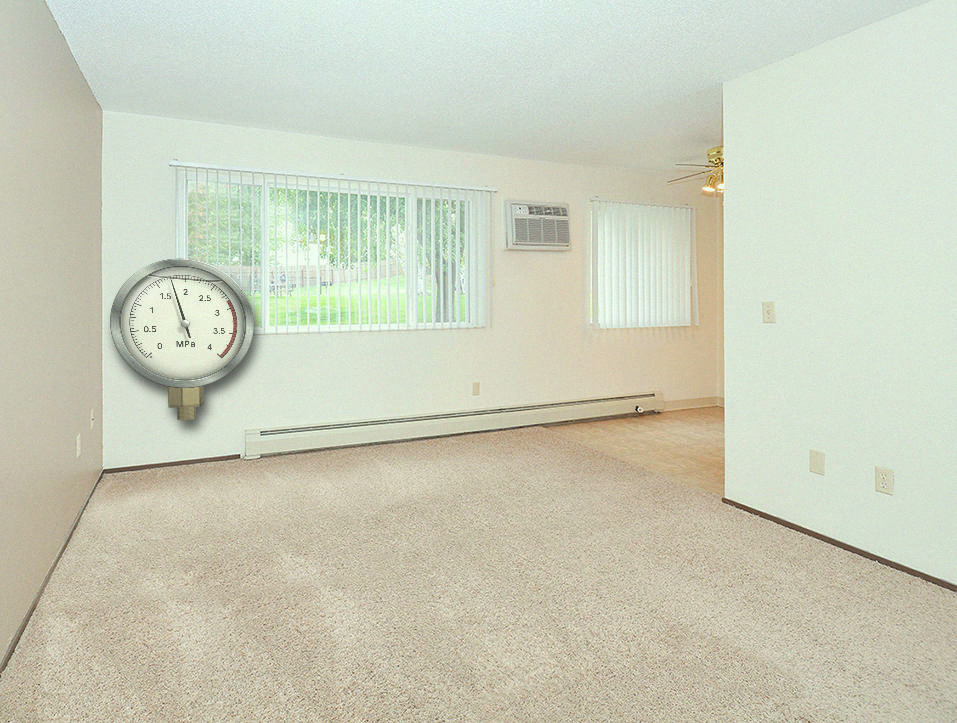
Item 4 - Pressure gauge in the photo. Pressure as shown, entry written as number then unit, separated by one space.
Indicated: 1.75 MPa
